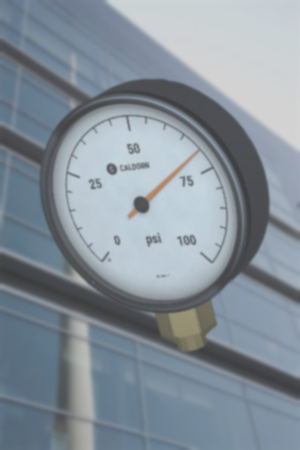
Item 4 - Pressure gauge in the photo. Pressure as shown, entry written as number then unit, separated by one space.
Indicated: 70 psi
